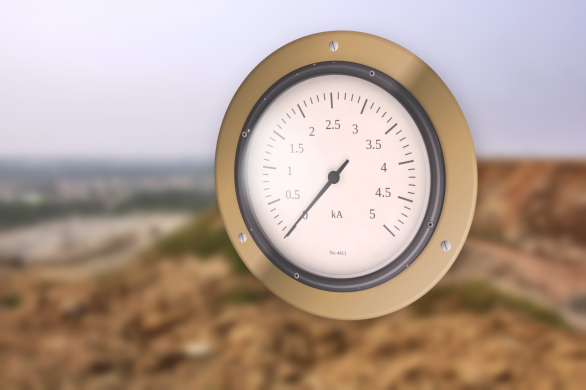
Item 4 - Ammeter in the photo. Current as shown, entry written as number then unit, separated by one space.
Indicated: 0 kA
